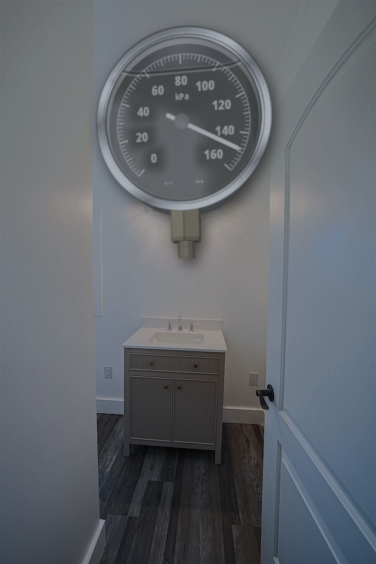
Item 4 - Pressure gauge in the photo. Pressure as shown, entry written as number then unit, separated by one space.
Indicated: 150 kPa
